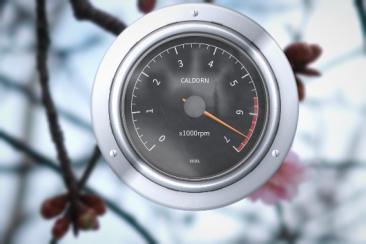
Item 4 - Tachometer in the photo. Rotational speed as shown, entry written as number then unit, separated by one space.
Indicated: 6600 rpm
